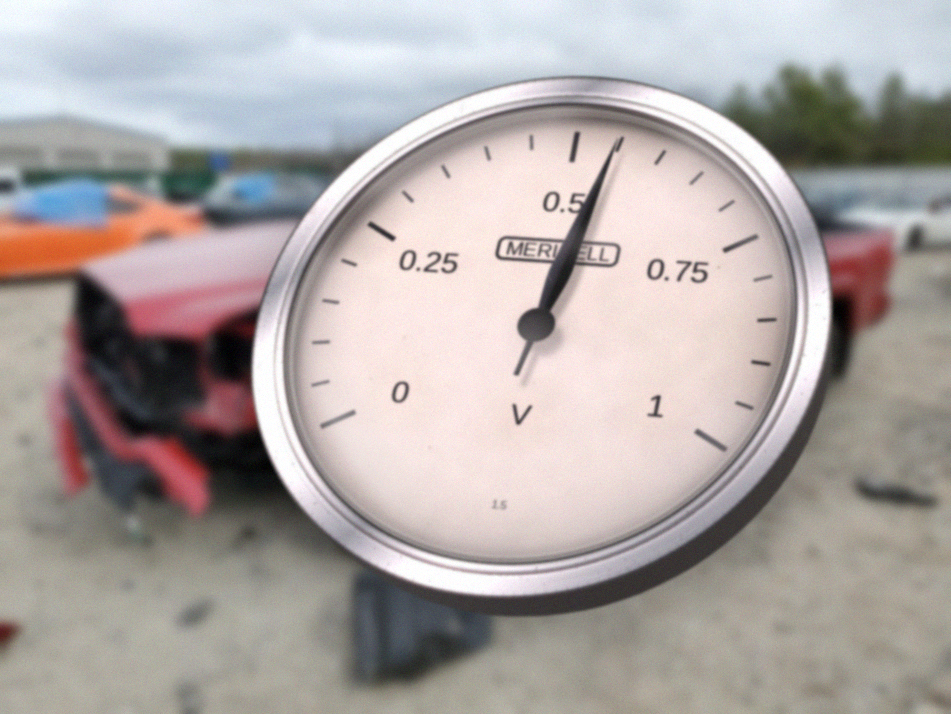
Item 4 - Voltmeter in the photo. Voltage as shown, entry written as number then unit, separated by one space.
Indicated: 0.55 V
